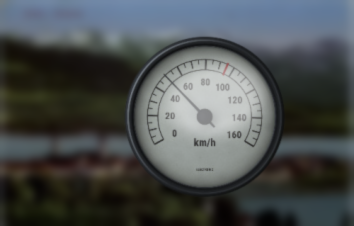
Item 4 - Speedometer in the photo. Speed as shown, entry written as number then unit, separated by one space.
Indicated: 50 km/h
